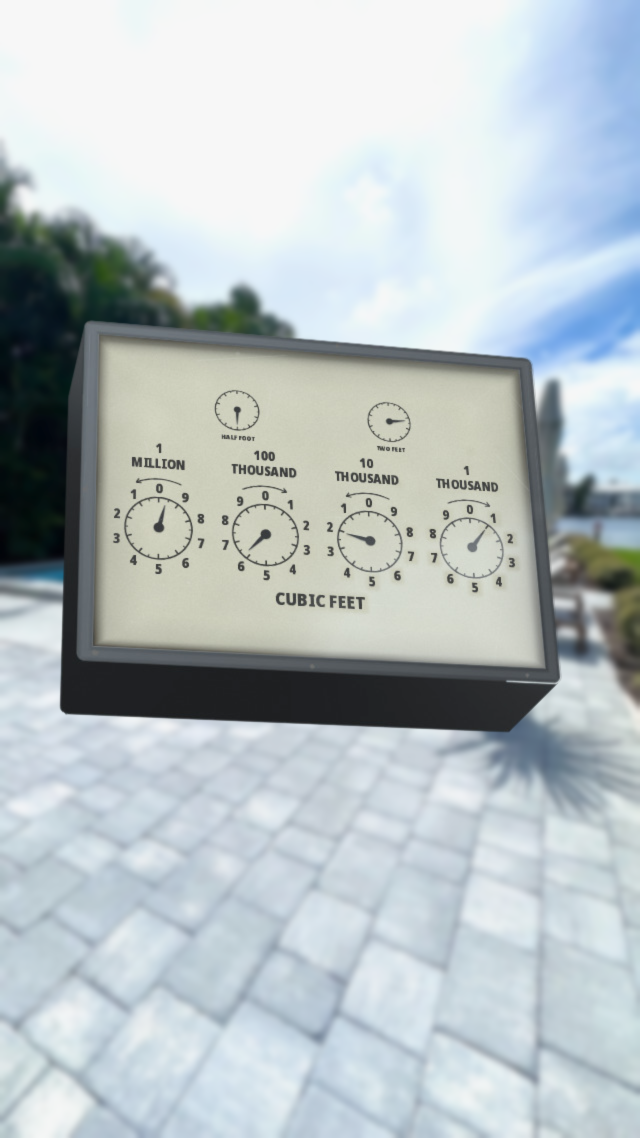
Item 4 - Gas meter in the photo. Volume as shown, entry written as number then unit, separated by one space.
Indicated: 962100 ft³
